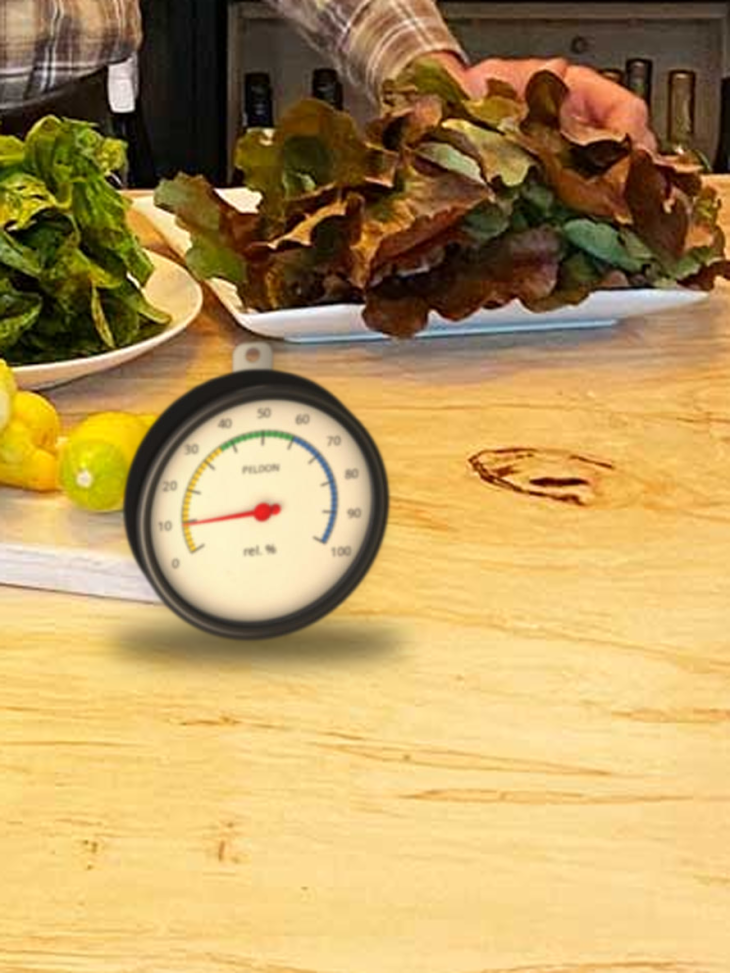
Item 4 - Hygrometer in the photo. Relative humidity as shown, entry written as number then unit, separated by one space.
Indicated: 10 %
